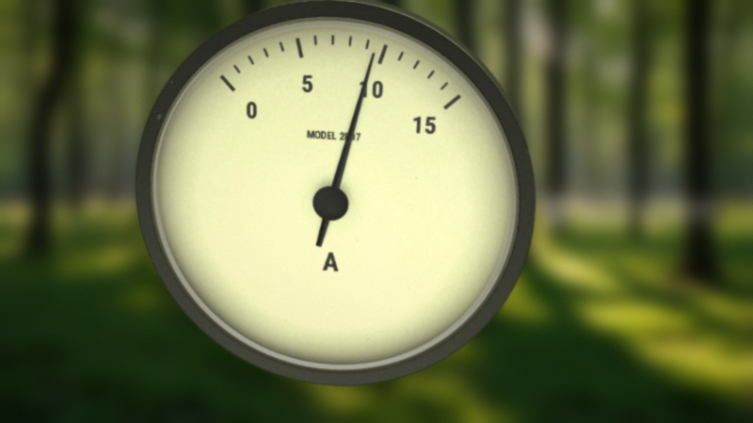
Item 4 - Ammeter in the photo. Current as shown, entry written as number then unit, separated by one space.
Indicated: 9.5 A
